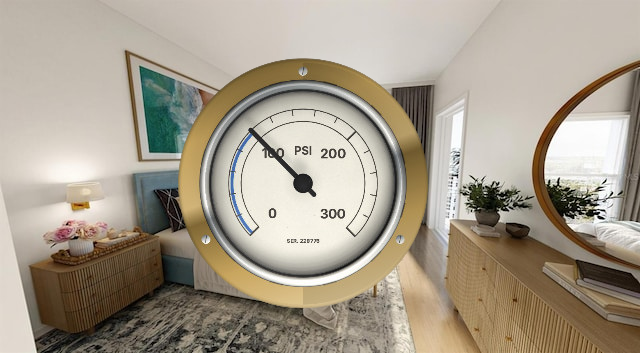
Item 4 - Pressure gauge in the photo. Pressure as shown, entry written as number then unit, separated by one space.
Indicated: 100 psi
